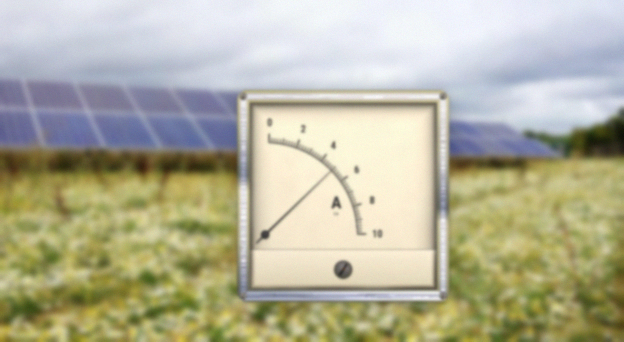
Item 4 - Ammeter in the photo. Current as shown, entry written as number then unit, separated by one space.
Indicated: 5 A
